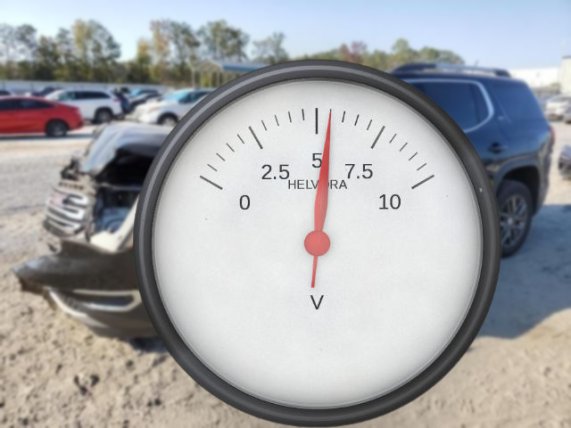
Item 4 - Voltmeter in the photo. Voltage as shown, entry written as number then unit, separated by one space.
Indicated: 5.5 V
